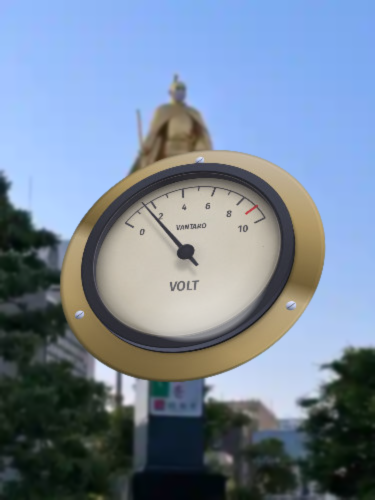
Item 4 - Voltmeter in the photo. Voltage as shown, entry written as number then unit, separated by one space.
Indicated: 1.5 V
